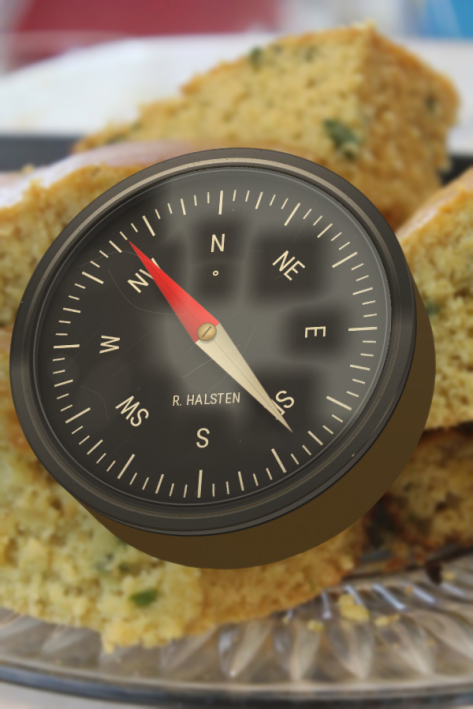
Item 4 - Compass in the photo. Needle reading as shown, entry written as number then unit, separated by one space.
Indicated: 320 °
